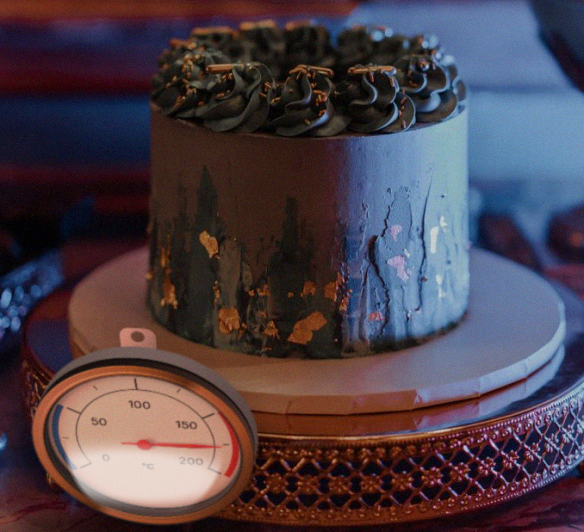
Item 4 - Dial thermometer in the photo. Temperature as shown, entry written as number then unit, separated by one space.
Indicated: 175 °C
